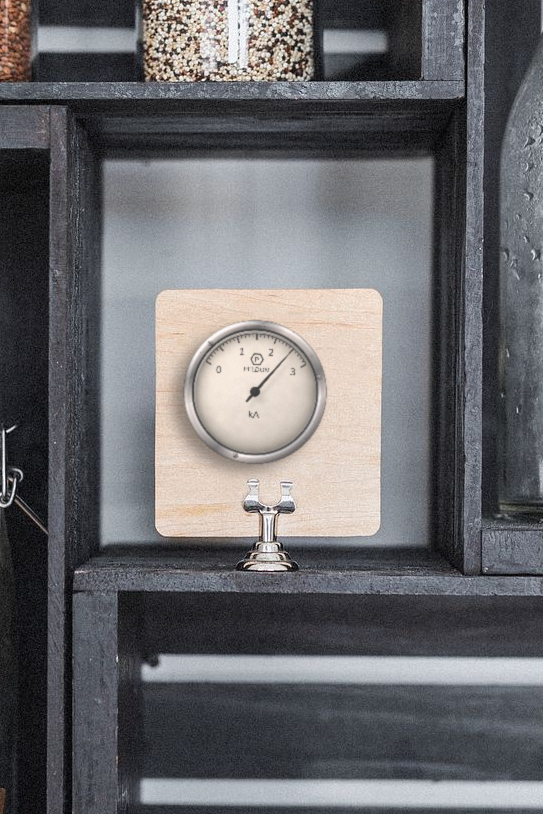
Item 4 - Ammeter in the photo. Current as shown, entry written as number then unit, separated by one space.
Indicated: 2.5 kA
